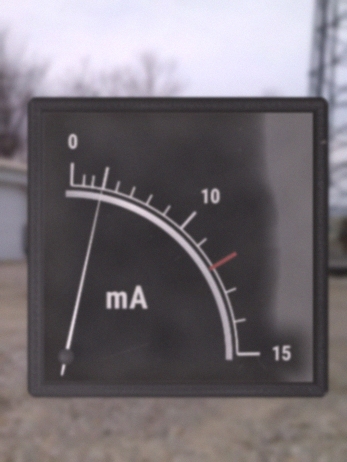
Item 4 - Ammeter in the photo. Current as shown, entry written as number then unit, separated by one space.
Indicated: 5 mA
